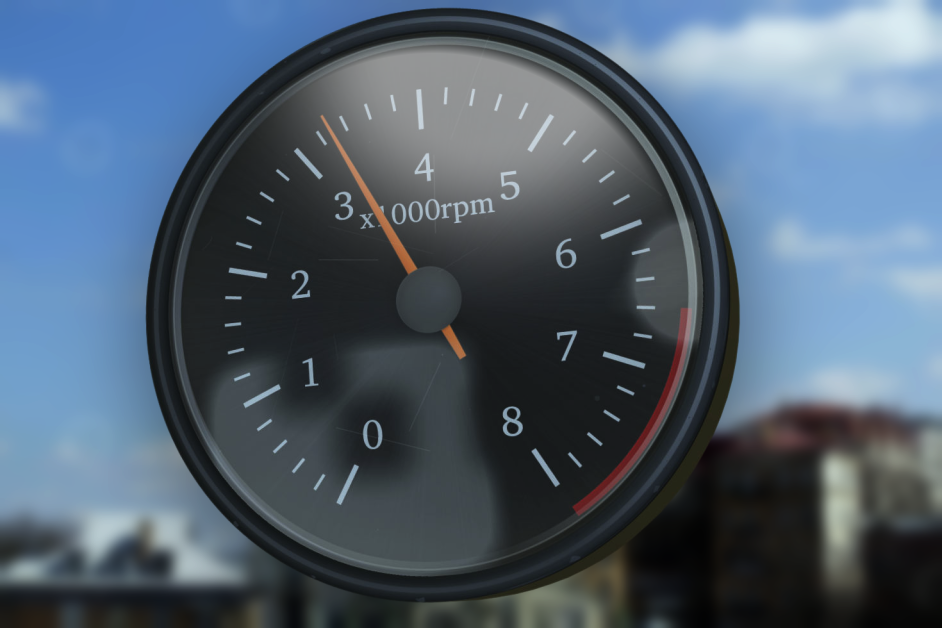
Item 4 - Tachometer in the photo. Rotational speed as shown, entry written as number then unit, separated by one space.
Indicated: 3300 rpm
